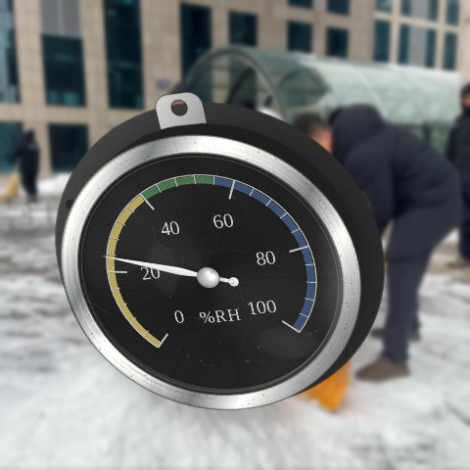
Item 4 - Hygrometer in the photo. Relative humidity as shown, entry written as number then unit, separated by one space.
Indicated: 24 %
